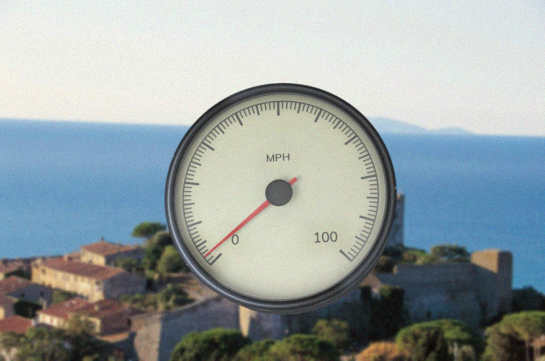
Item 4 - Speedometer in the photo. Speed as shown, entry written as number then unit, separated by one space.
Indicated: 2 mph
